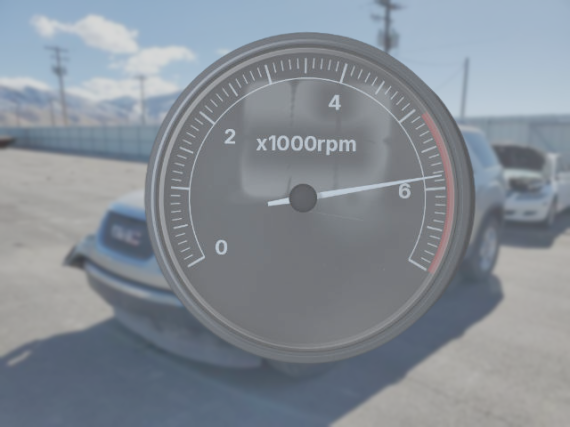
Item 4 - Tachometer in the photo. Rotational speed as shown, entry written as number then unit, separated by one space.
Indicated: 5850 rpm
